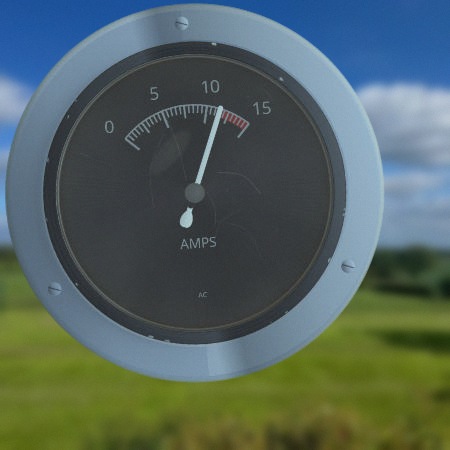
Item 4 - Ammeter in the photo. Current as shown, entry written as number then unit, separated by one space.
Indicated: 11.5 A
